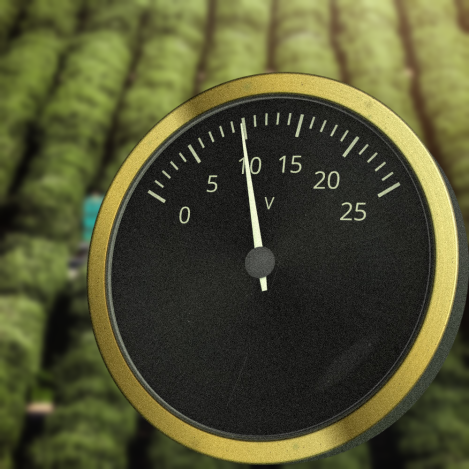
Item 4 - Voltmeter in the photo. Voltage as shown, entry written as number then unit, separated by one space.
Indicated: 10 V
